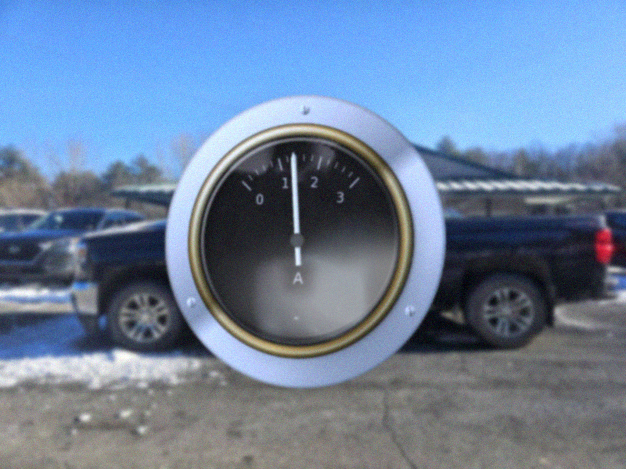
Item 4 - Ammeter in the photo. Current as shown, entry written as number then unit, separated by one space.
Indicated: 1.4 A
